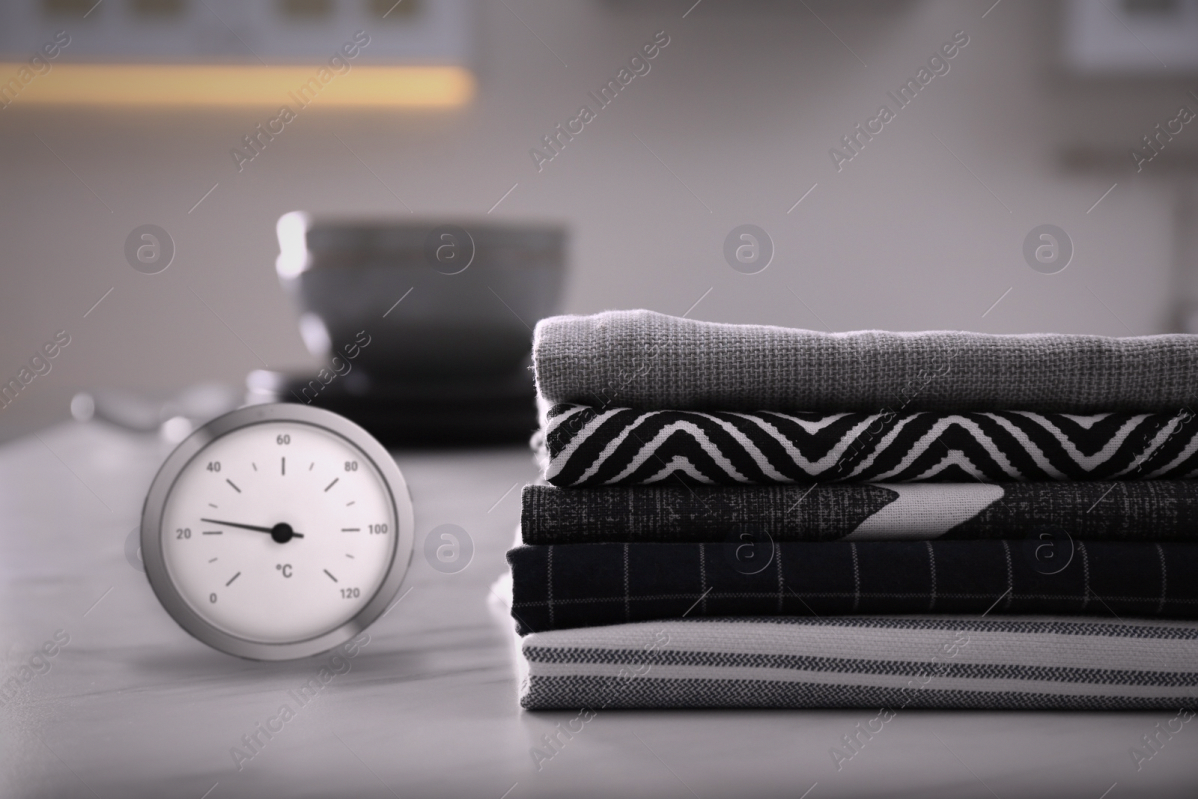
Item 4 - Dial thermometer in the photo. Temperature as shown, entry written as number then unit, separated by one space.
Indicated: 25 °C
